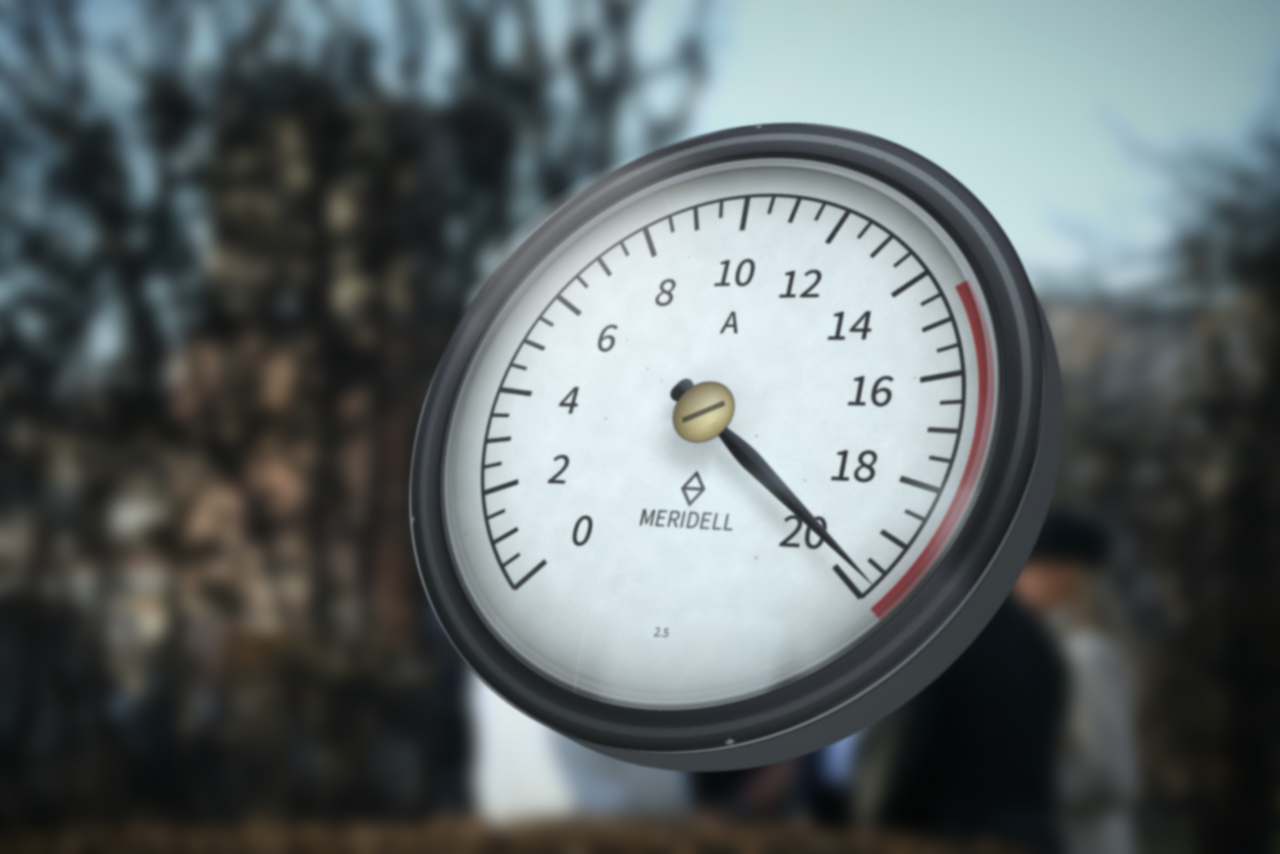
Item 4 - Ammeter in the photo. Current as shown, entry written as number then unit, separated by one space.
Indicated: 19.75 A
